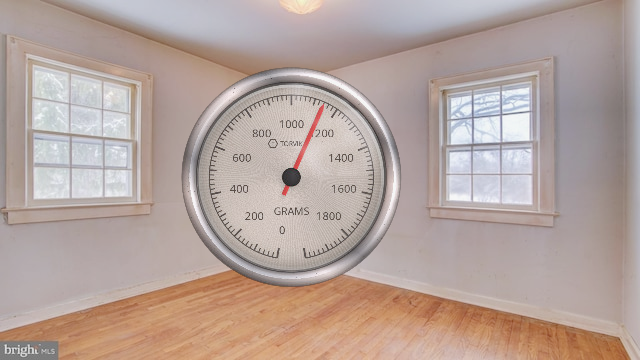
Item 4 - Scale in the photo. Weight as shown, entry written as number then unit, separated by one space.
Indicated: 1140 g
